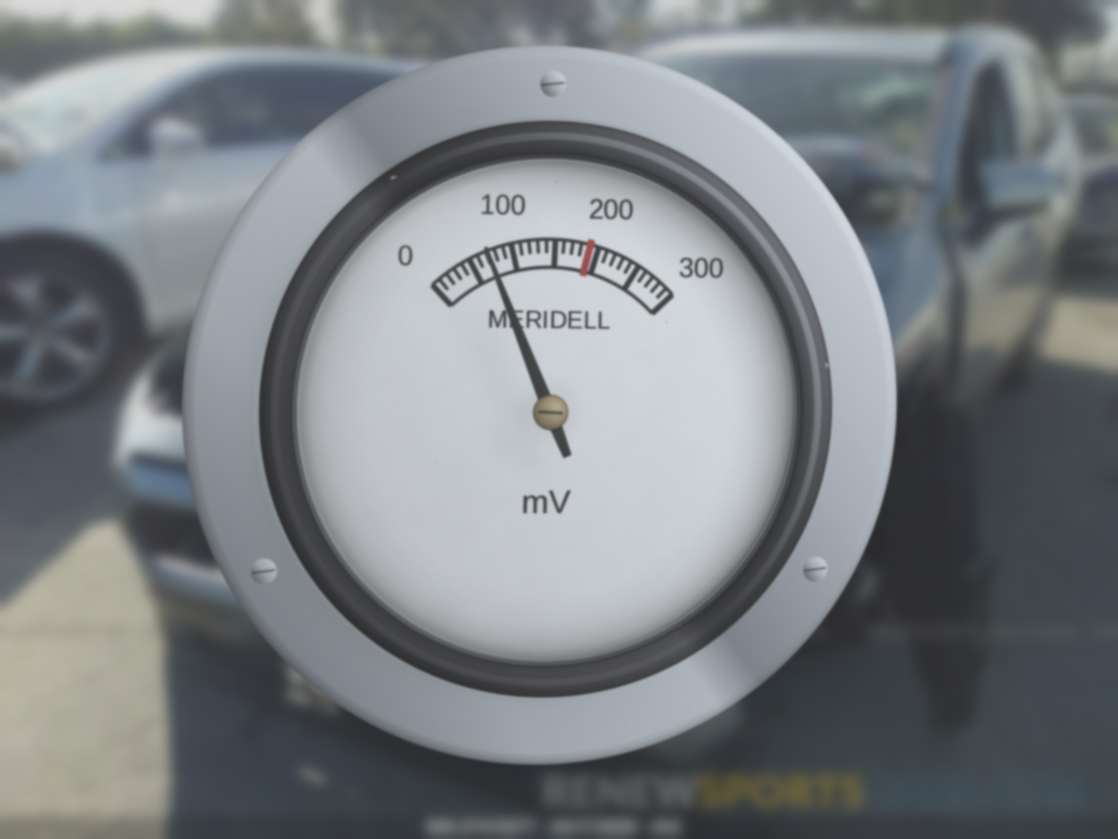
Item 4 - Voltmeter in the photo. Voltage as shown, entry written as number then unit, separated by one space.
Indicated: 70 mV
